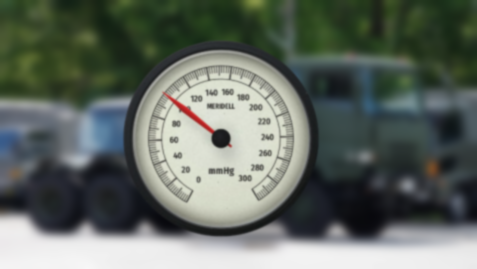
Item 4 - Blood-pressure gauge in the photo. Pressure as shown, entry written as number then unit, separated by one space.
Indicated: 100 mmHg
